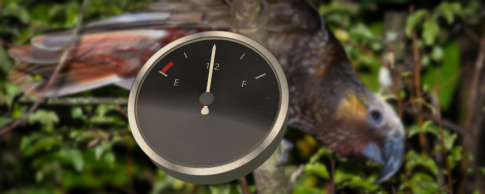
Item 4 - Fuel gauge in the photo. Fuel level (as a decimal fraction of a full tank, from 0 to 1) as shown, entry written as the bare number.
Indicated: 0.5
